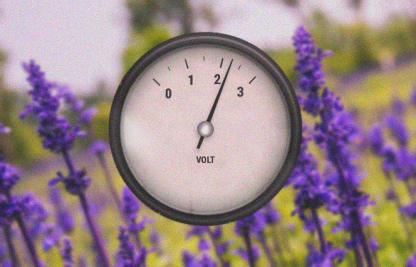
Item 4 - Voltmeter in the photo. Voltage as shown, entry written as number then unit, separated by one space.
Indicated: 2.25 V
